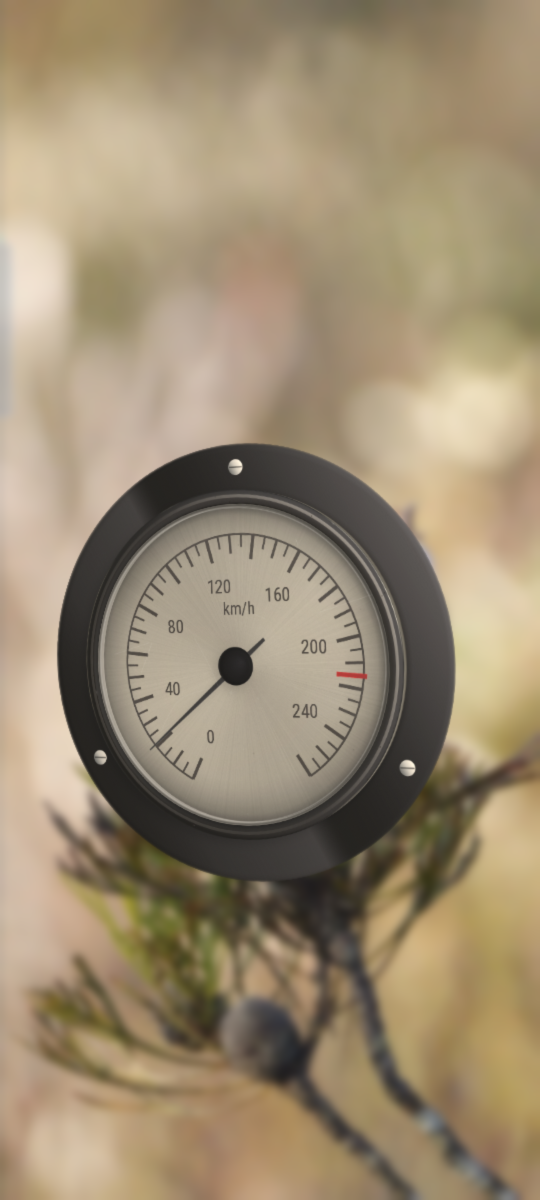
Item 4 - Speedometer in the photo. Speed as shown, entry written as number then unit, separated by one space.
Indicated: 20 km/h
